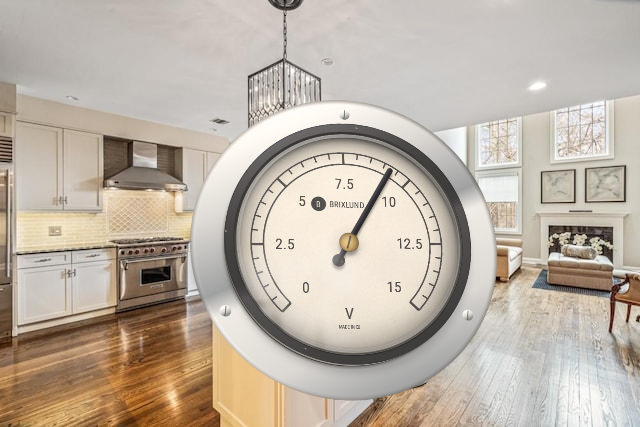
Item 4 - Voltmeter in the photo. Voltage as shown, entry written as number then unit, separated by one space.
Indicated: 9.25 V
